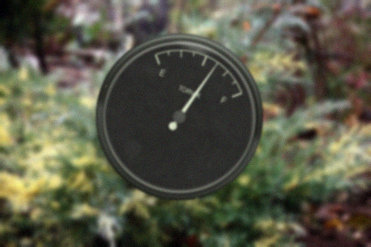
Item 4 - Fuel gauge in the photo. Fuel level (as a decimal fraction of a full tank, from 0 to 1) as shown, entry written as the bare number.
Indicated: 0.625
